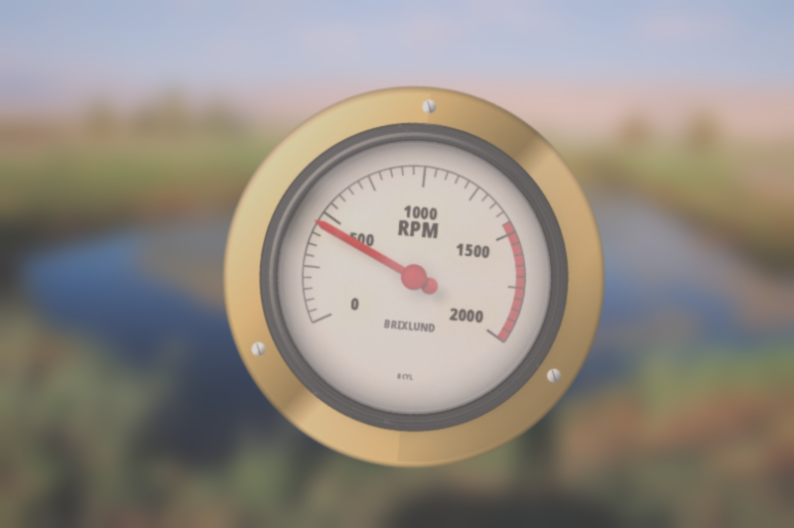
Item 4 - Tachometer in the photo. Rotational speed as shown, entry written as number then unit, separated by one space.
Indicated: 450 rpm
